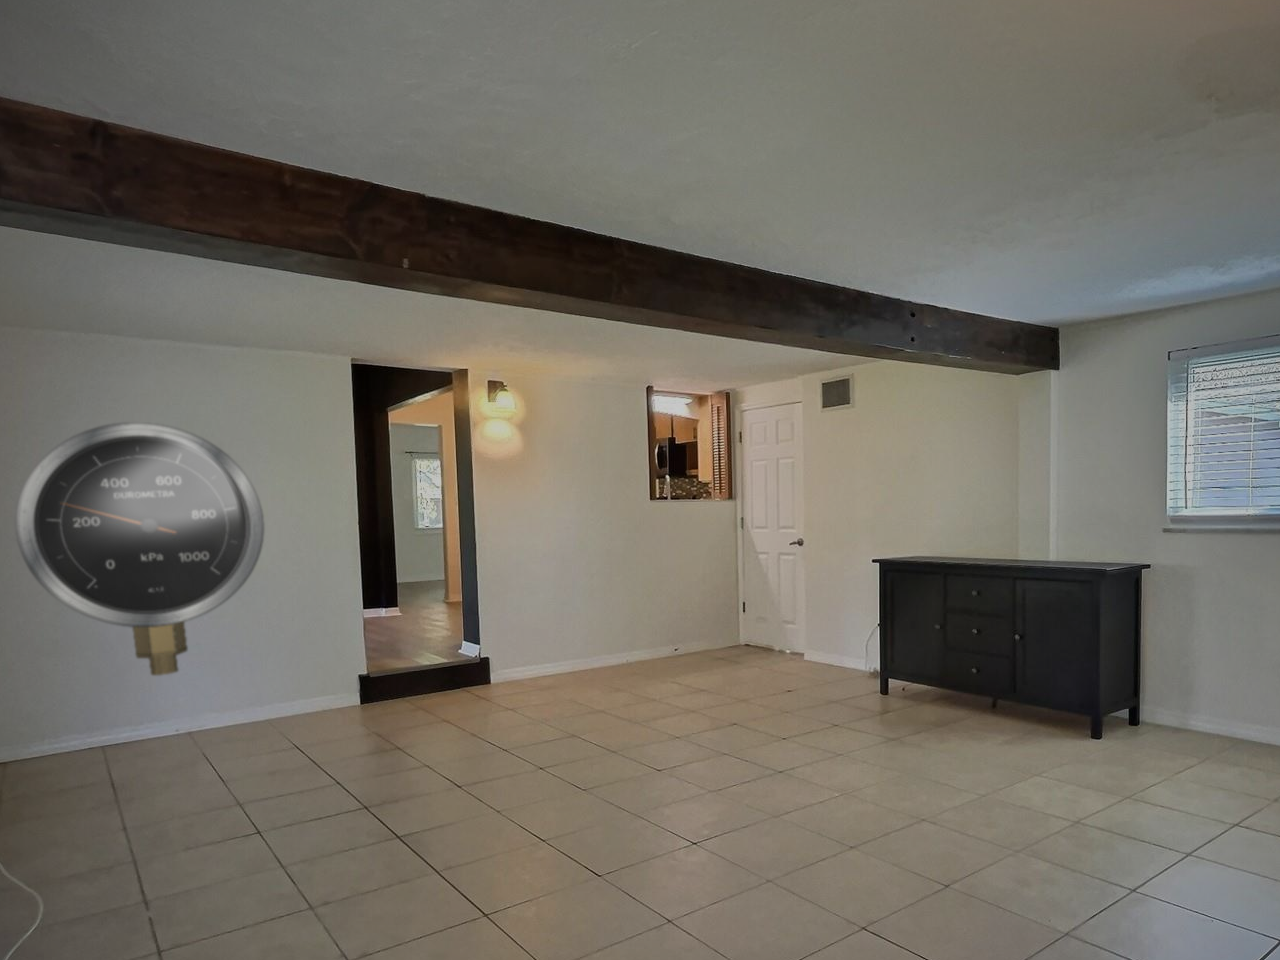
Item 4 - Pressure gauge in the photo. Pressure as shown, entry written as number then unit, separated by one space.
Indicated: 250 kPa
